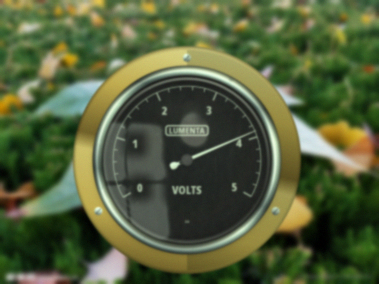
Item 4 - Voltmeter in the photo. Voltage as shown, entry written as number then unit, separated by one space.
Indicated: 3.9 V
